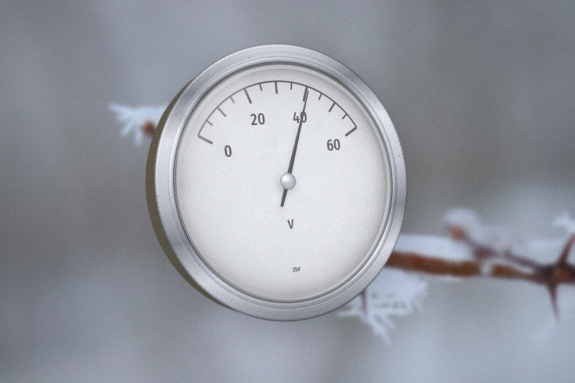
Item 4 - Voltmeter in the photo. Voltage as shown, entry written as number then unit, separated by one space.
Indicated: 40 V
